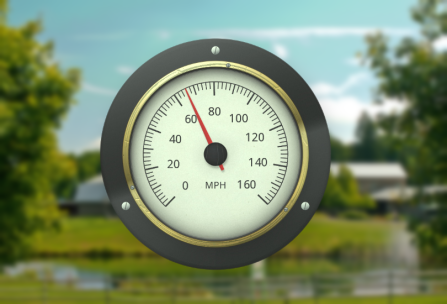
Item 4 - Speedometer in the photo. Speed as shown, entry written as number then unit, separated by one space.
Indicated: 66 mph
